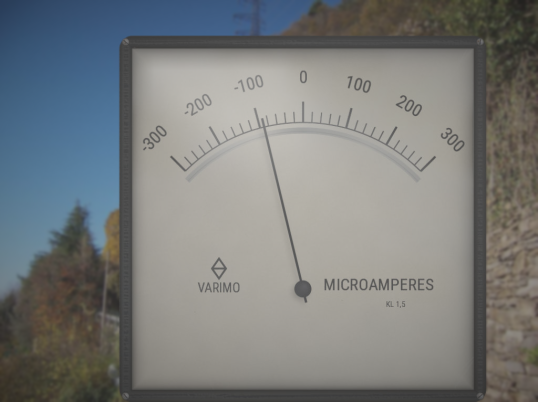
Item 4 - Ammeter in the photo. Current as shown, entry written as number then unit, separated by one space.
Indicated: -90 µA
